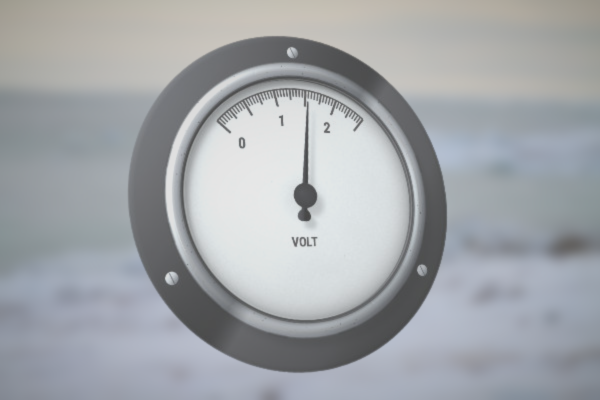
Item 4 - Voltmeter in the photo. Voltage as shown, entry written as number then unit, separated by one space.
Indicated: 1.5 V
